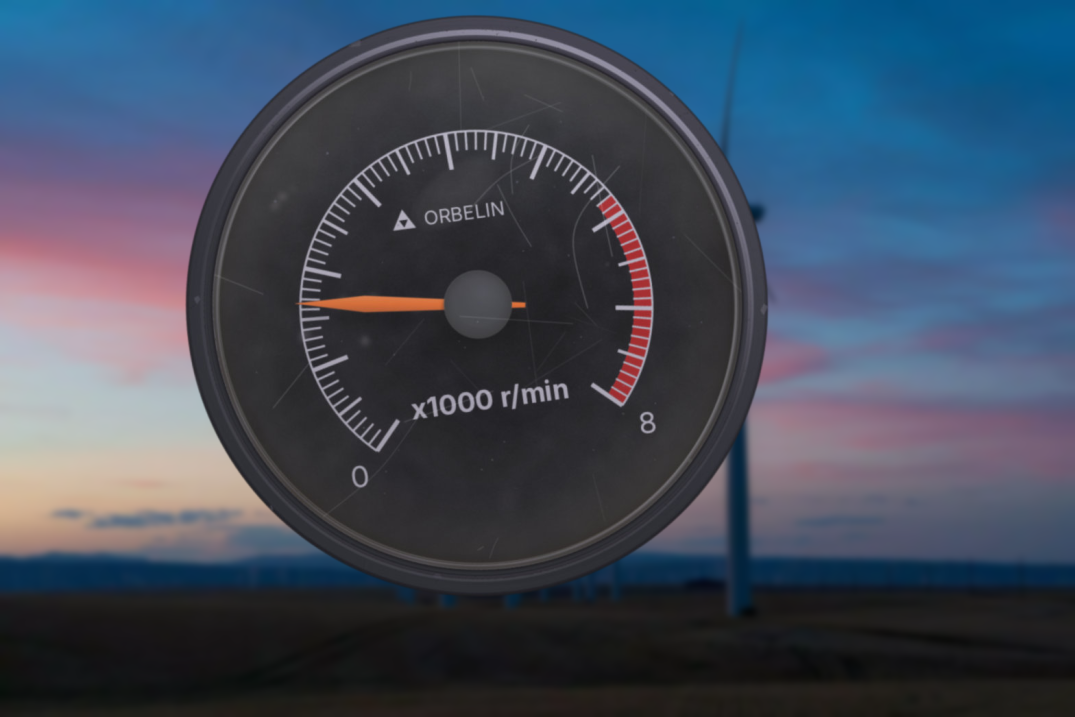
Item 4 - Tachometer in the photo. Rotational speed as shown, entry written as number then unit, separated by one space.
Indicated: 1650 rpm
